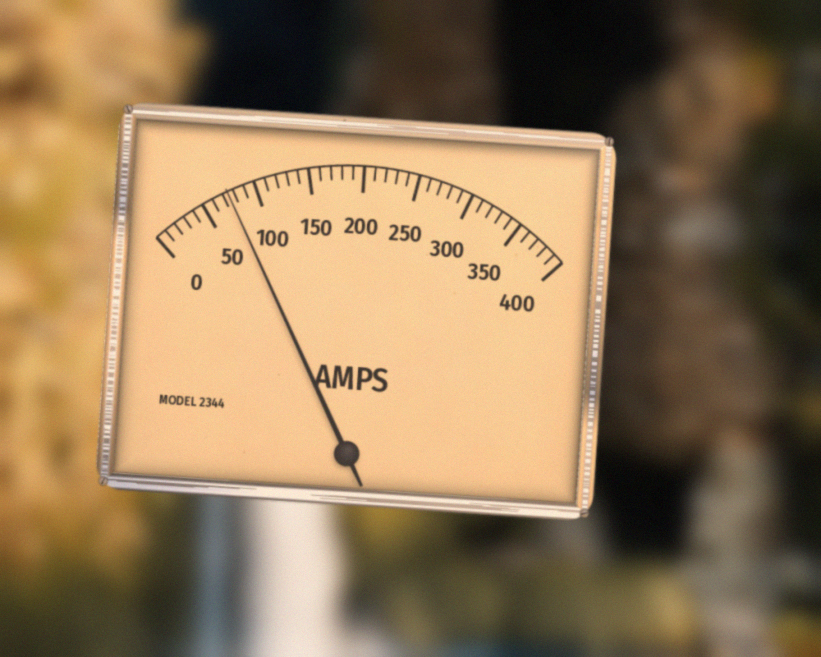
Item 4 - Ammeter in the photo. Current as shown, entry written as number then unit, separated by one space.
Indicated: 75 A
